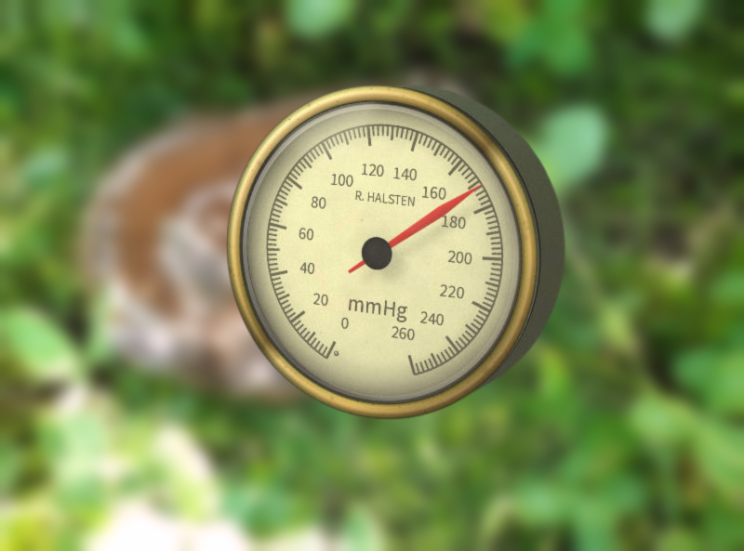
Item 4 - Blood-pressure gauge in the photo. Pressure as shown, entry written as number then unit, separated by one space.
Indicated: 172 mmHg
